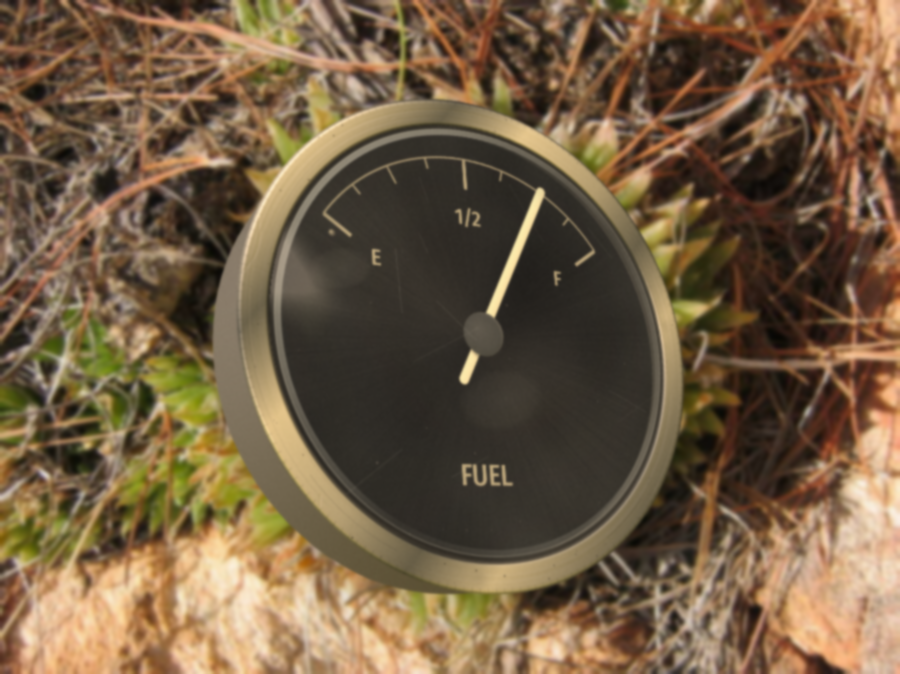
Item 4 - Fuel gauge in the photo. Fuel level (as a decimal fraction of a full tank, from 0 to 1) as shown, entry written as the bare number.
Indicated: 0.75
